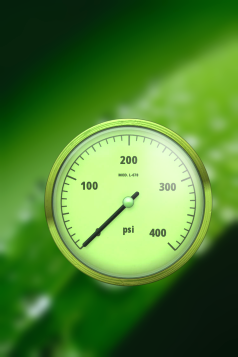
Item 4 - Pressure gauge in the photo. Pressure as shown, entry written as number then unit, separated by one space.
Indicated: 0 psi
